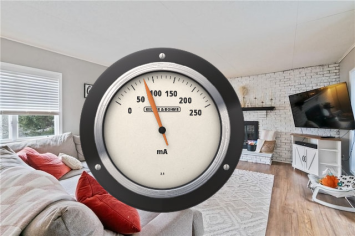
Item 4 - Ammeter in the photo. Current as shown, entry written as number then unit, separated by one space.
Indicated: 80 mA
